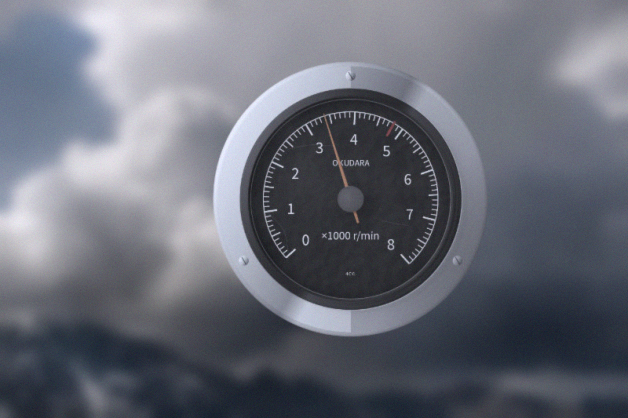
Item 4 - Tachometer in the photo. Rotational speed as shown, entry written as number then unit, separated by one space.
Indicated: 3400 rpm
